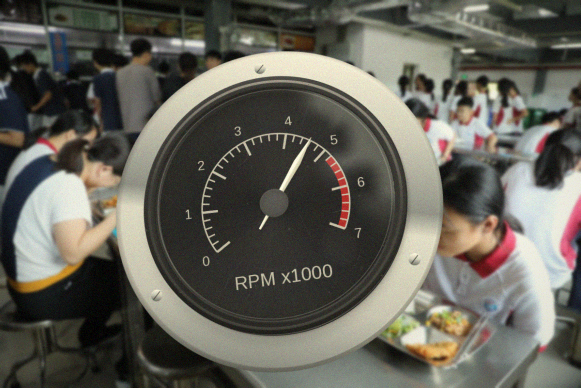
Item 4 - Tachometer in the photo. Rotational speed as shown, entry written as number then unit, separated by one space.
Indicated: 4600 rpm
